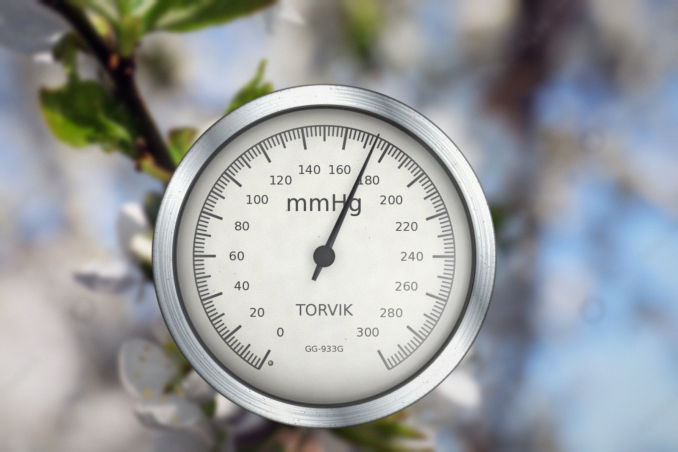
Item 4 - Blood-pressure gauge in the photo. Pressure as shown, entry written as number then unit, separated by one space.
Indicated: 174 mmHg
